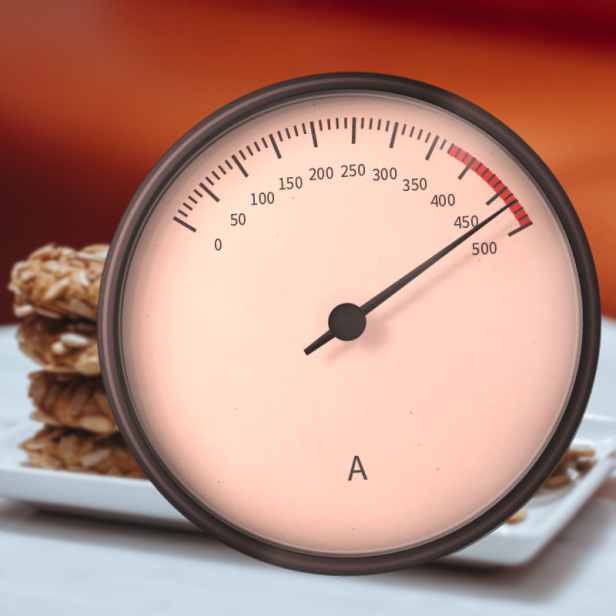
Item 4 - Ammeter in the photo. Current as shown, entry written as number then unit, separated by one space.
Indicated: 470 A
